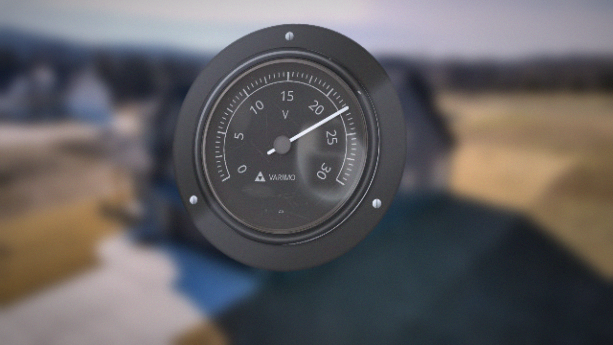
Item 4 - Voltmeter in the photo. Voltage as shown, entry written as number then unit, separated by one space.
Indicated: 22.5 V
